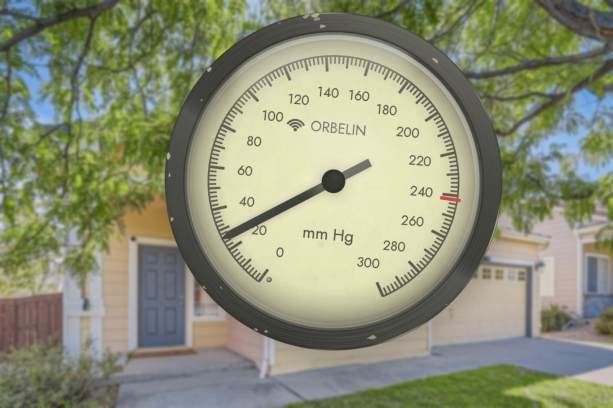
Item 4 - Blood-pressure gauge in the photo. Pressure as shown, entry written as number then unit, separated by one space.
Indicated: 26 mmHg
